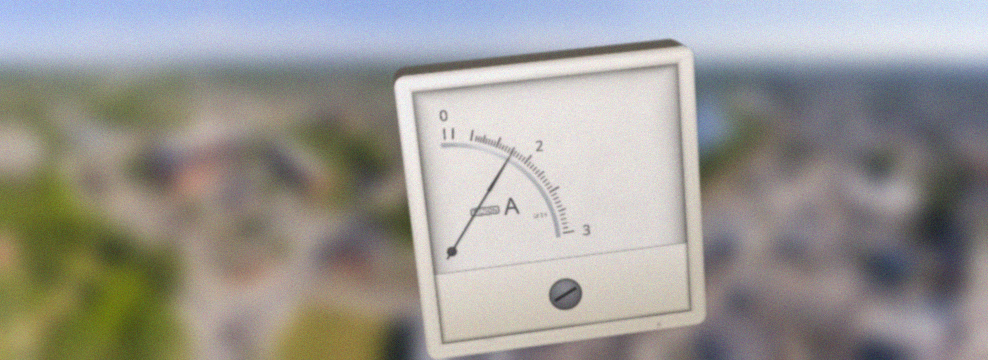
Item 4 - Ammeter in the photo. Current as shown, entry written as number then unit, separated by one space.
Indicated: 1.75 A
